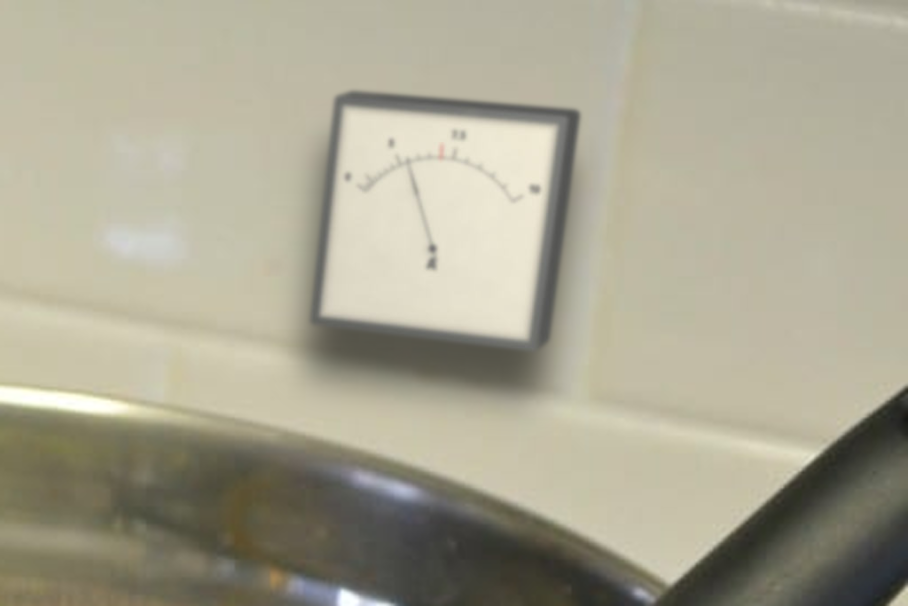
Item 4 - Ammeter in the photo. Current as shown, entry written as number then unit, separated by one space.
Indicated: 5.5 A
